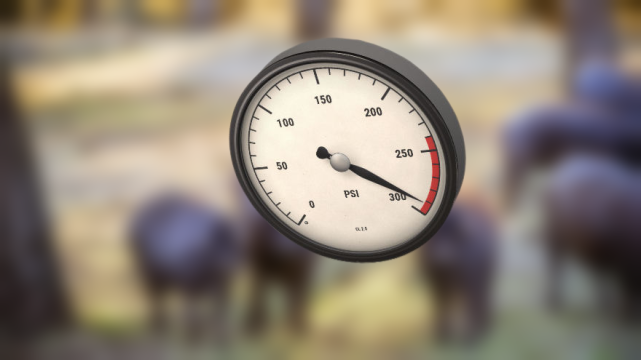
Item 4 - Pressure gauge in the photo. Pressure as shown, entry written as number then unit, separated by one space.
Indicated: 290 psi
